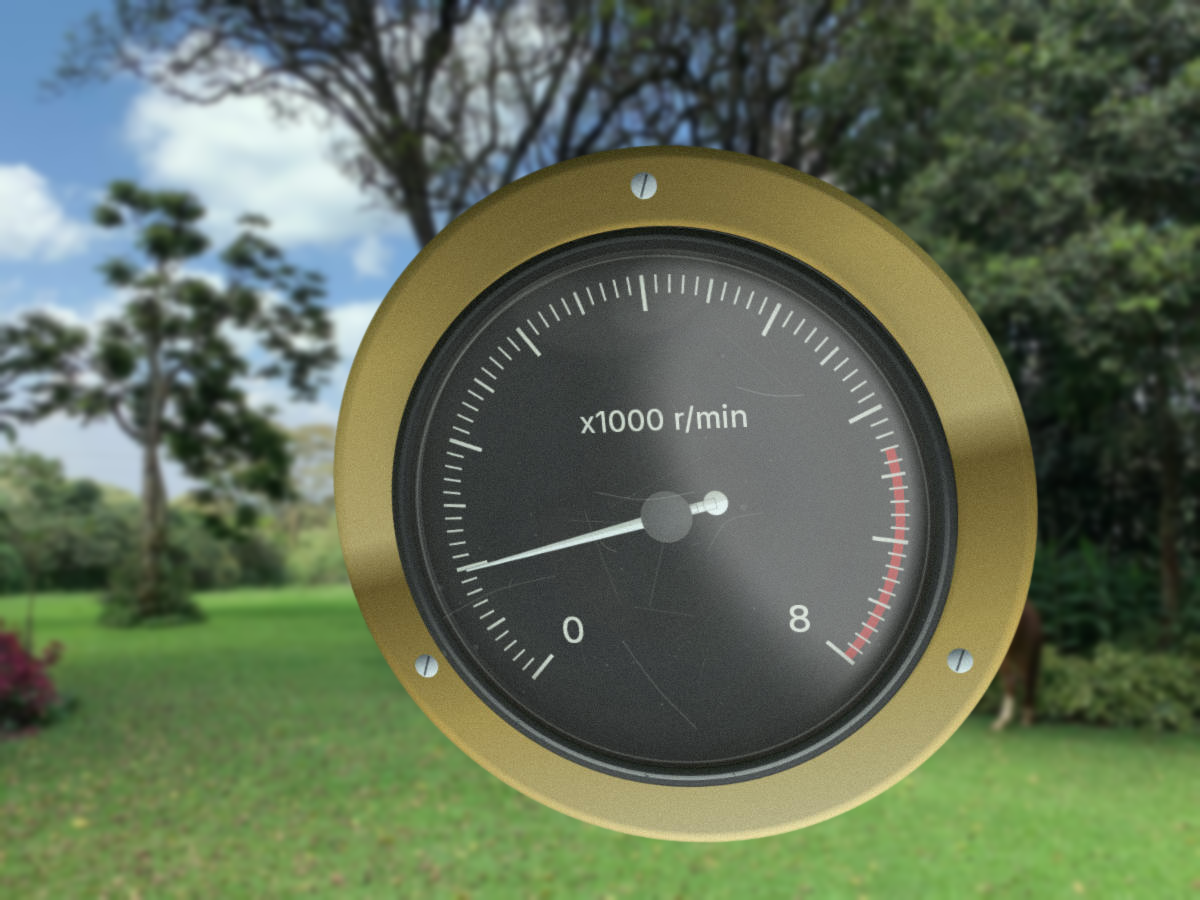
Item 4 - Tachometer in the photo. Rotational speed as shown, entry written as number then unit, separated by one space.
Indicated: 1000 rpm
